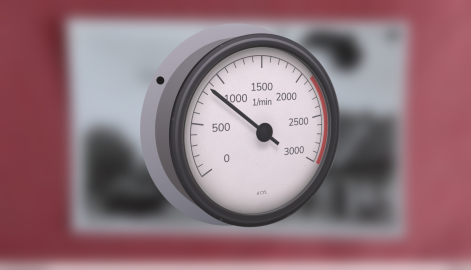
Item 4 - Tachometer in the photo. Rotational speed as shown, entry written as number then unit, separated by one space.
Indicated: 850 rpm
